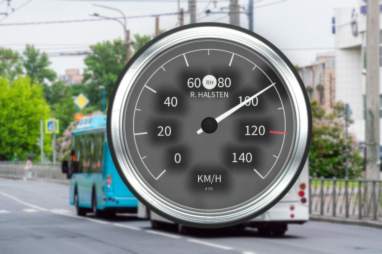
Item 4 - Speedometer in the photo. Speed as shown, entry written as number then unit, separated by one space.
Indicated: 100 km/h
